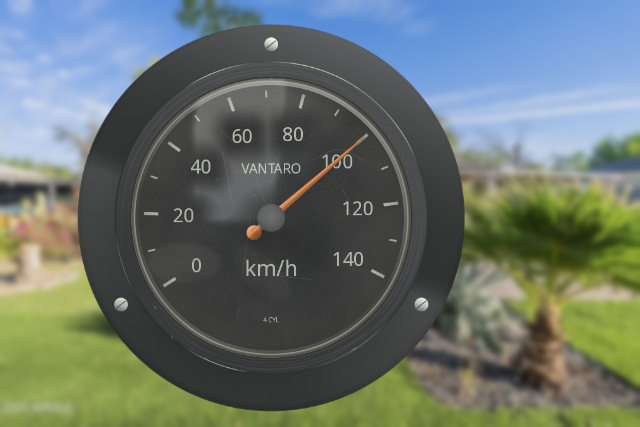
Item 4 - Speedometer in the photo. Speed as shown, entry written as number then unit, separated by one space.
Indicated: 100 km/h
